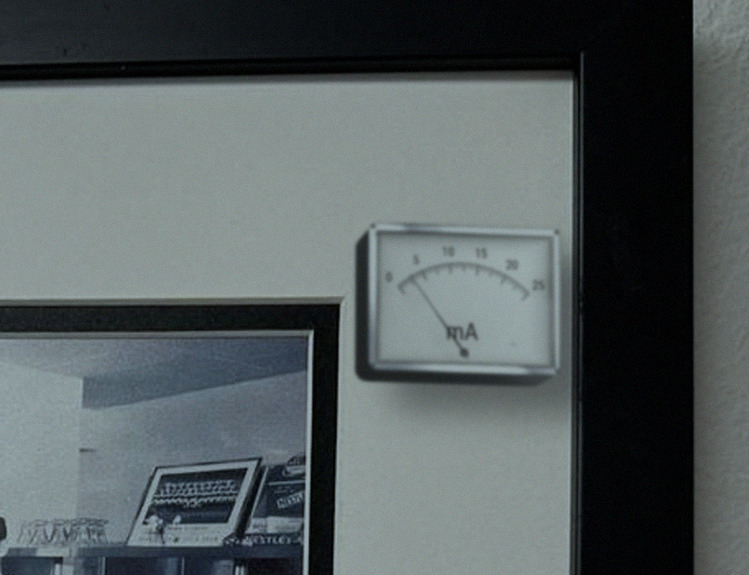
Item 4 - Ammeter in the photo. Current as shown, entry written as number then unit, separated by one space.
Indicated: 2.5 mA
